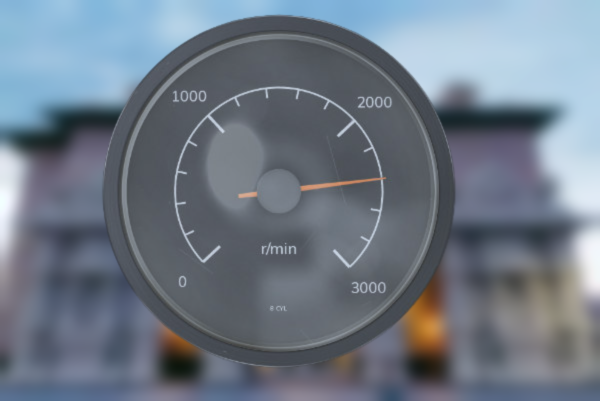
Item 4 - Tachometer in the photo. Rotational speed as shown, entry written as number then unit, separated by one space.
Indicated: 2400 rpm
